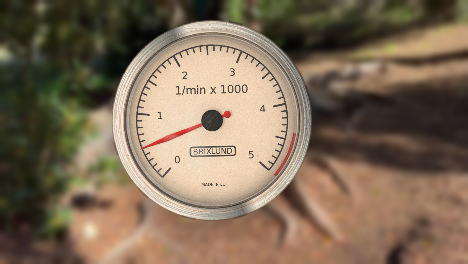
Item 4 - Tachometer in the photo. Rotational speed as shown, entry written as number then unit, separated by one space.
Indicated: 500 rpm
